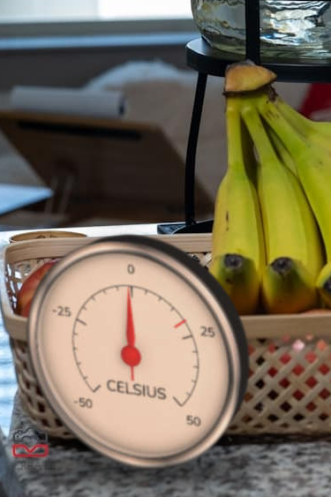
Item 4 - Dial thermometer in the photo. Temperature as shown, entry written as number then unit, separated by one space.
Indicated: 0 °C
